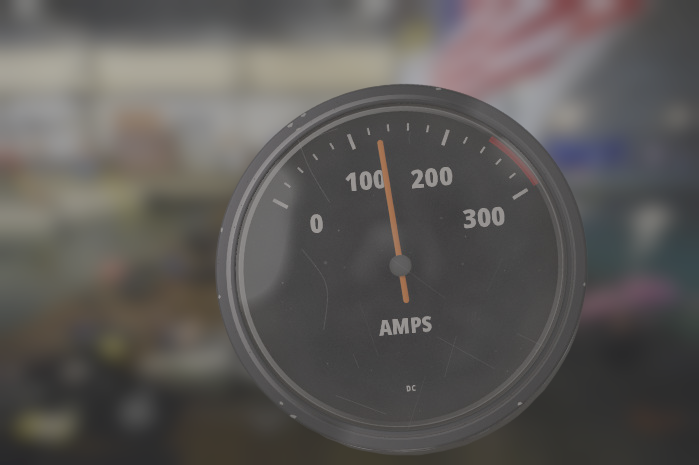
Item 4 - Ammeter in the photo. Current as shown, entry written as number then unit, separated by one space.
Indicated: 130 A
